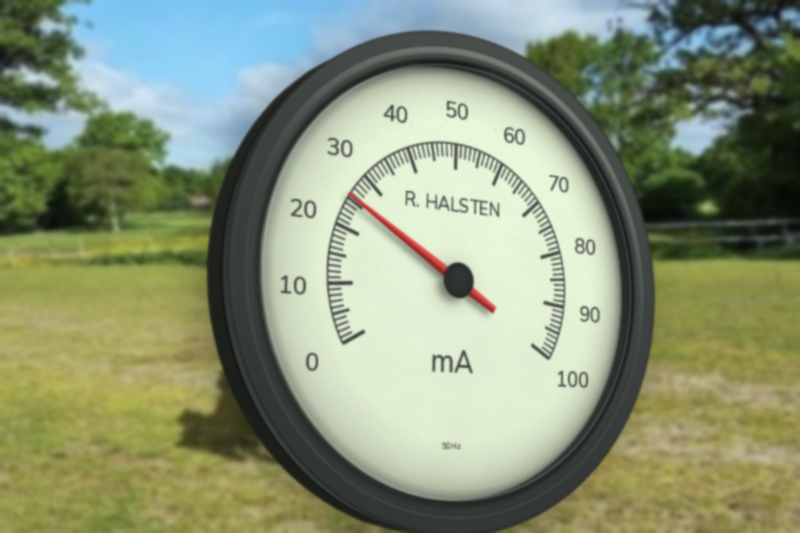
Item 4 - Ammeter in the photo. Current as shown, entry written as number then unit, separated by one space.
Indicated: 25 mA
